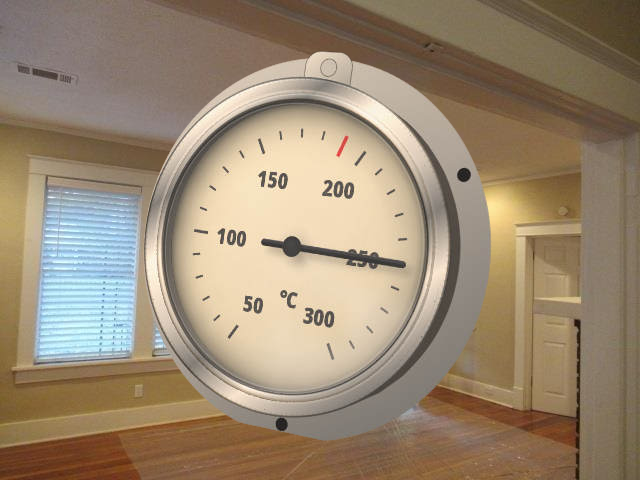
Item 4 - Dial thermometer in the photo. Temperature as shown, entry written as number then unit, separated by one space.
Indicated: 250 °C
